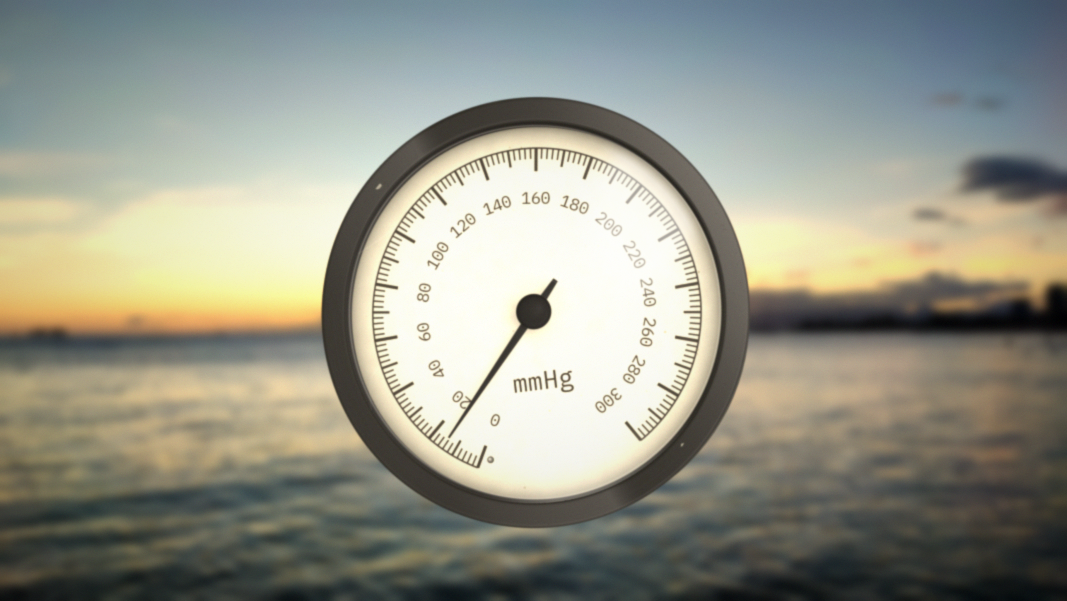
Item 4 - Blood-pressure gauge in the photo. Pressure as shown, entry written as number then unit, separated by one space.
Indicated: 14 mmHg
